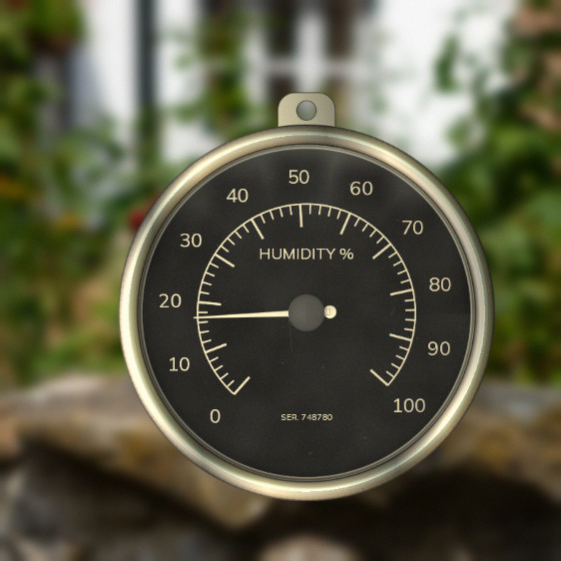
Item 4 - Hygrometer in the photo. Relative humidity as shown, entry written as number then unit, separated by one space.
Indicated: 17 %
